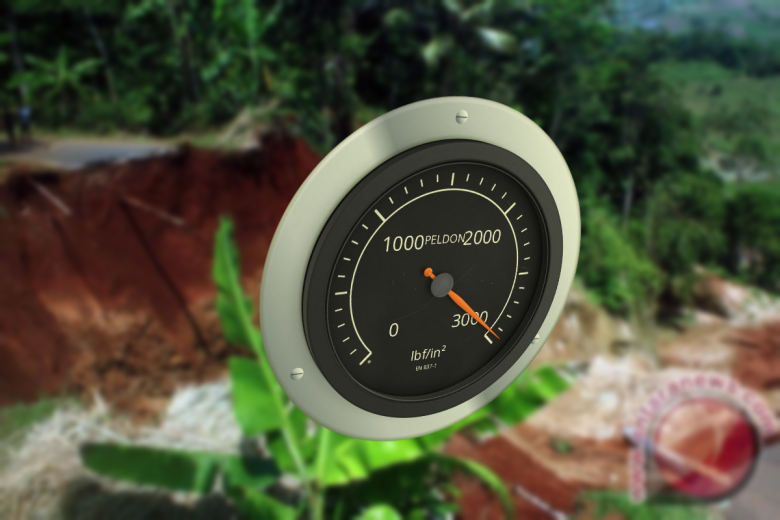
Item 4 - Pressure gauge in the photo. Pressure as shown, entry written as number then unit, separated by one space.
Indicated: 2950 psi
